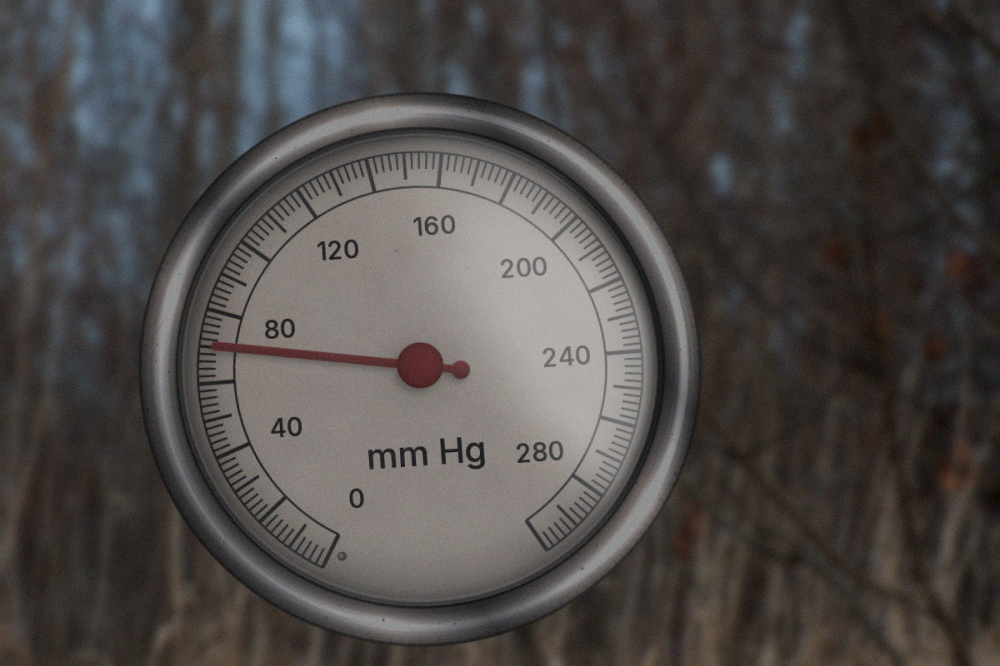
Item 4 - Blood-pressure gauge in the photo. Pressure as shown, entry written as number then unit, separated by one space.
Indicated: 70 mmHg
